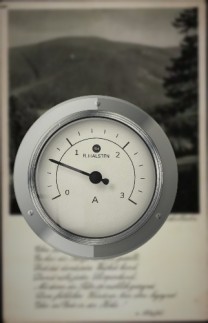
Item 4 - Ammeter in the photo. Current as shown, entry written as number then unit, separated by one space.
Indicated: 0.6 A
